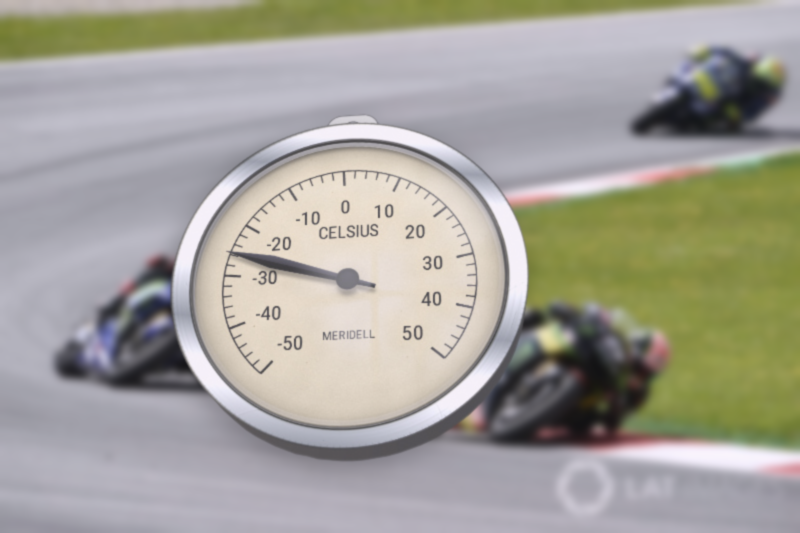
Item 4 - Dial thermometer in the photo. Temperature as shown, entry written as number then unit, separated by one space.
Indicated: -26 °C
